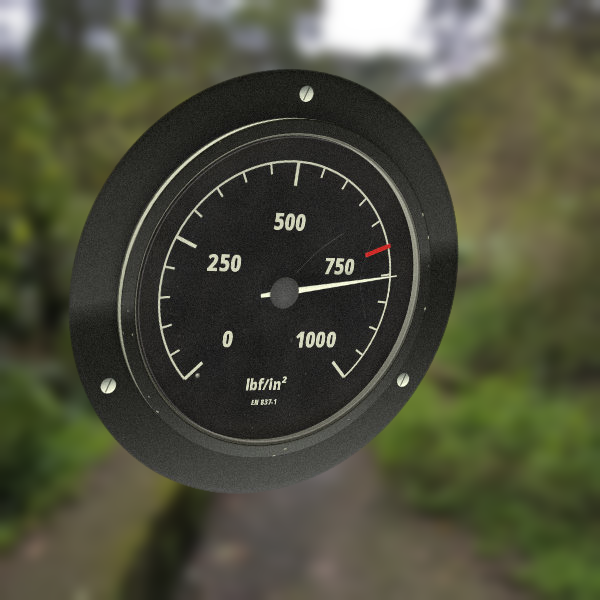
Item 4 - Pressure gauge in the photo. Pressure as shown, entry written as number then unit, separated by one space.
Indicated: 800 psi
